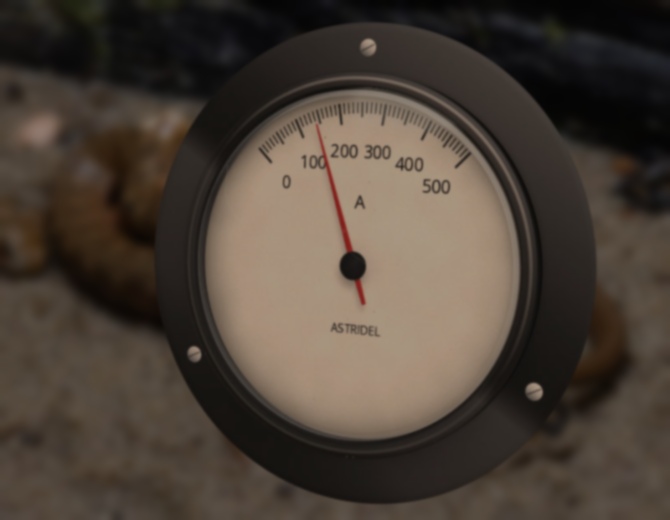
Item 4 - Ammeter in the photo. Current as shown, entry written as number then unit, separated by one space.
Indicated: 150 A
